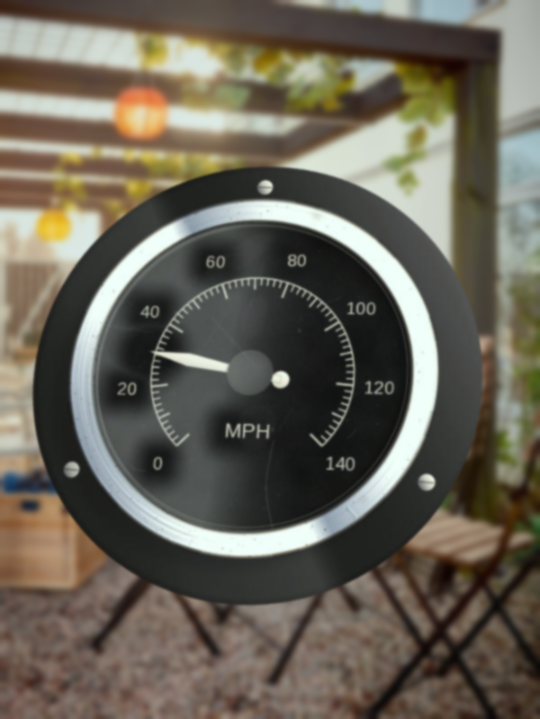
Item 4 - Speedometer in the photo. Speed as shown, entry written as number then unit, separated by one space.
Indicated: 30 mph
